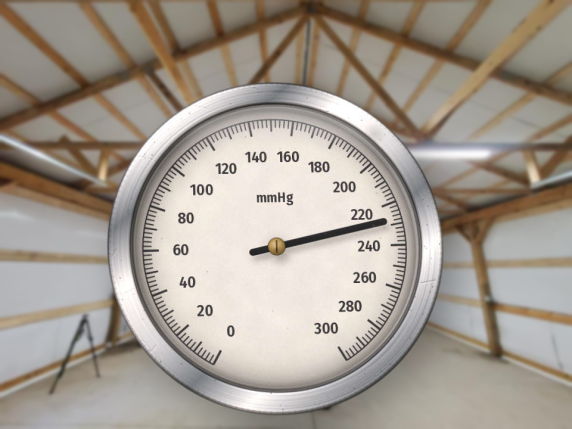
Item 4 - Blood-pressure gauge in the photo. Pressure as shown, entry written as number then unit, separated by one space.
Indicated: 228 mmHg
